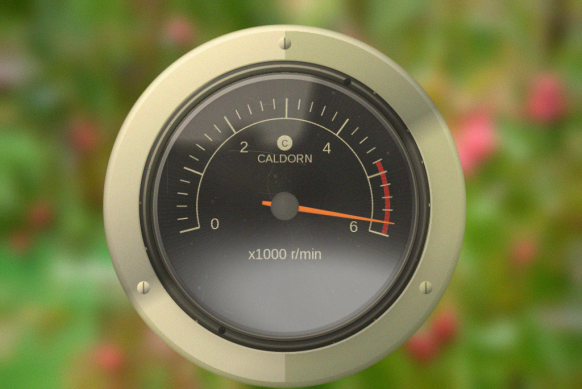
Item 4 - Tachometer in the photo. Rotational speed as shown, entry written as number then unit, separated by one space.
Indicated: 5800 rpm
